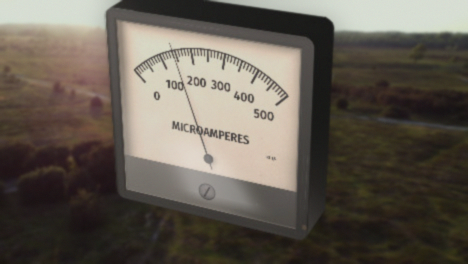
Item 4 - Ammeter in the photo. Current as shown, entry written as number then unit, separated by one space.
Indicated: 150 µA
